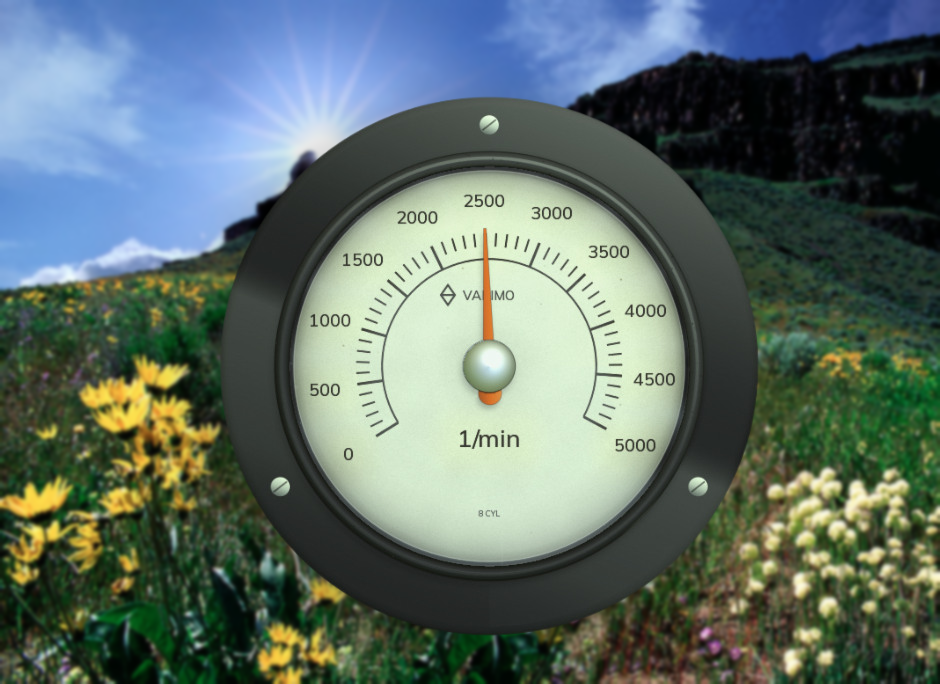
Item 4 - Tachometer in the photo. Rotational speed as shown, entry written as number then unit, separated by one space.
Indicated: 2500 rpm
